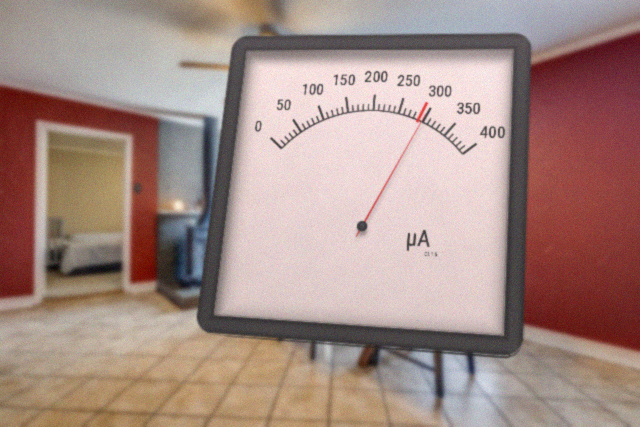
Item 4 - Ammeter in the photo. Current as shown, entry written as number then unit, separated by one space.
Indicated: 300 µA
